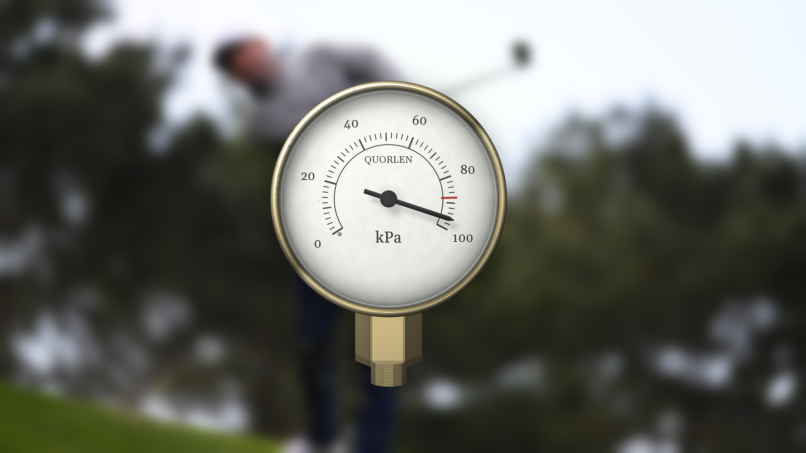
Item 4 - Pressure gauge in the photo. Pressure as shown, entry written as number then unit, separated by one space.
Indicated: 96 kPa
